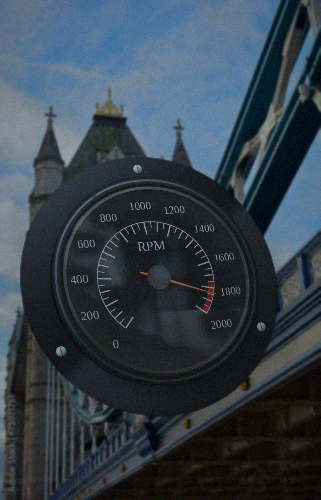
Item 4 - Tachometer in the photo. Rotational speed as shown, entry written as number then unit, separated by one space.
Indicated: 1850 rpm
